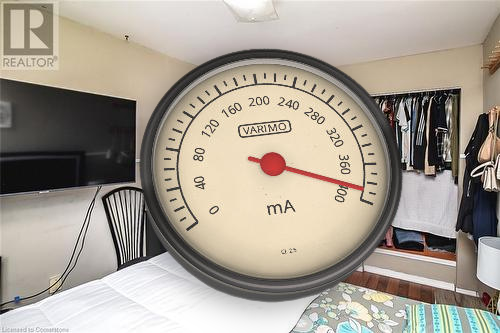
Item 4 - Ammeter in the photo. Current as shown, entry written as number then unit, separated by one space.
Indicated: 390 mA
